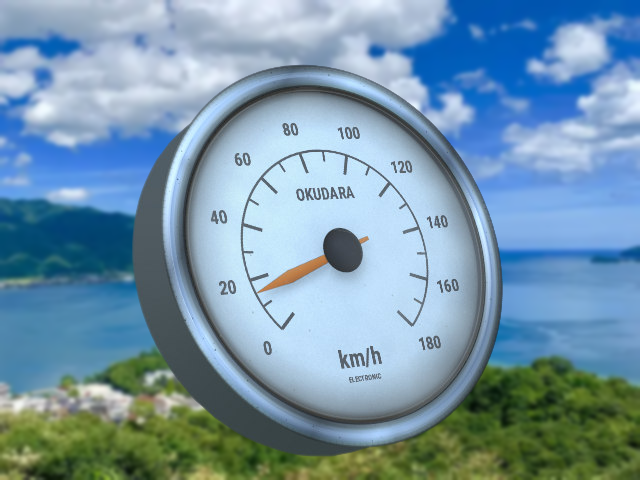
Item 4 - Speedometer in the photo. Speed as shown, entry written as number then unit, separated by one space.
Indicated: 15 km/h
